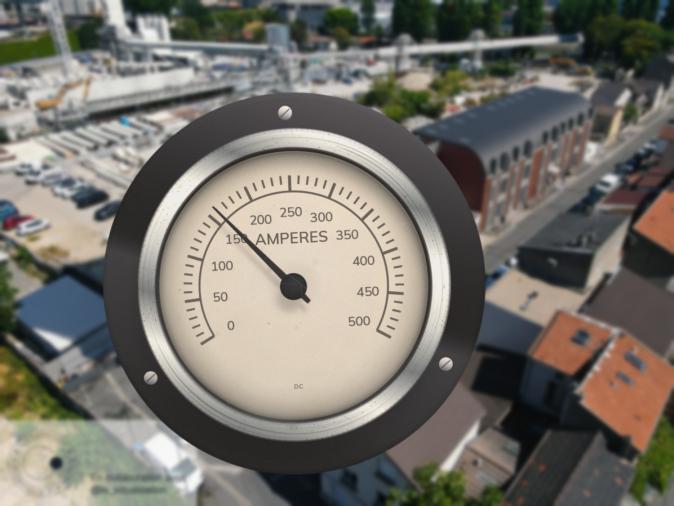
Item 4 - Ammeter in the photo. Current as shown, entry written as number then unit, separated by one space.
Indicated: 160 A
